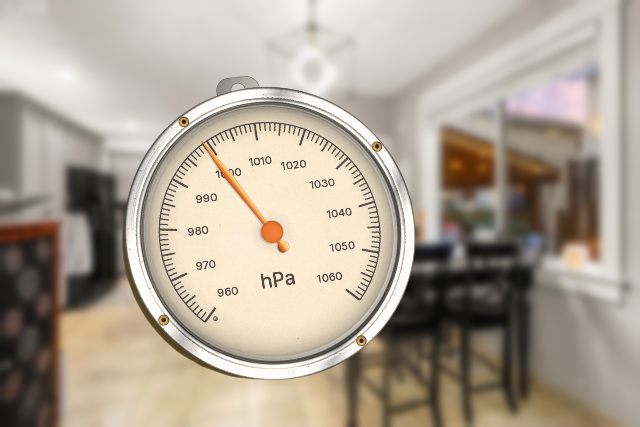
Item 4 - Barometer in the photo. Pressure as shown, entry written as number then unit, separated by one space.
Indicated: 999 hPa
